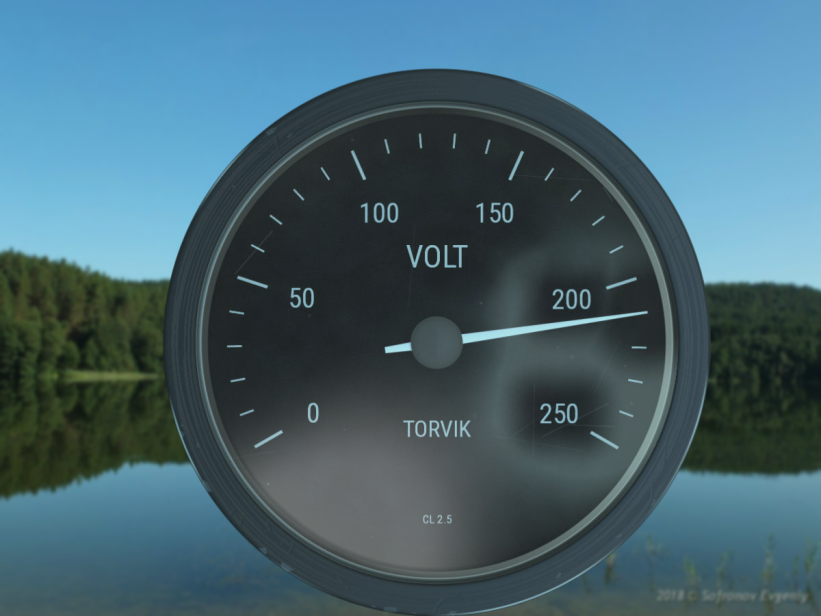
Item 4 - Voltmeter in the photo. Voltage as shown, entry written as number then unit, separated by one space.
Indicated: 210 V
